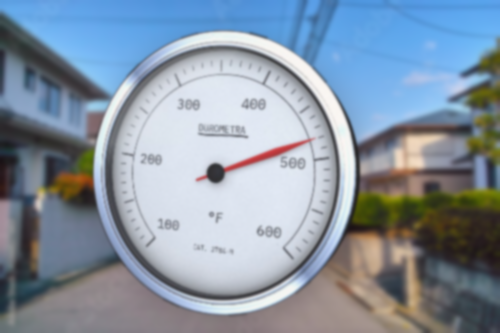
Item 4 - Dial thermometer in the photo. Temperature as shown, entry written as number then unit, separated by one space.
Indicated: 480 °F
